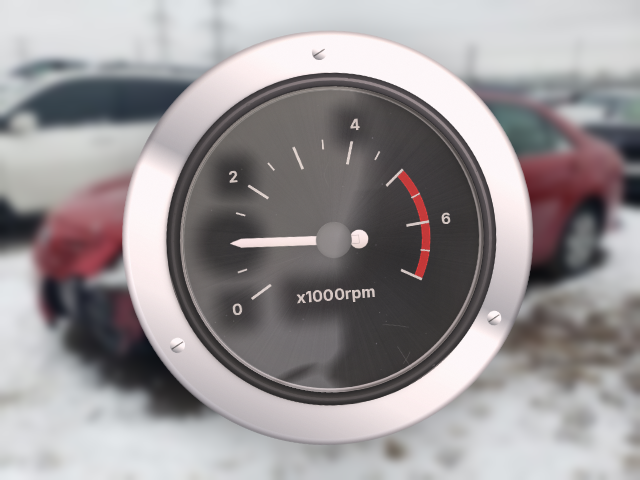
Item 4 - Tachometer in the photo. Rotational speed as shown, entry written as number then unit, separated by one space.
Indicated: 1000 rpm
